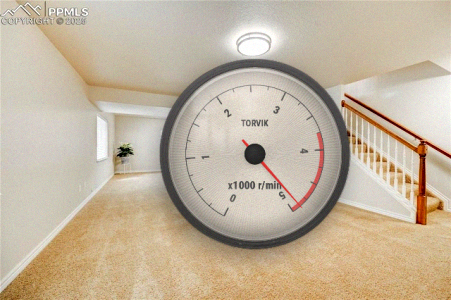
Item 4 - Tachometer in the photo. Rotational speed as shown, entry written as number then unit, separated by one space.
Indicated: 4875 rpm
